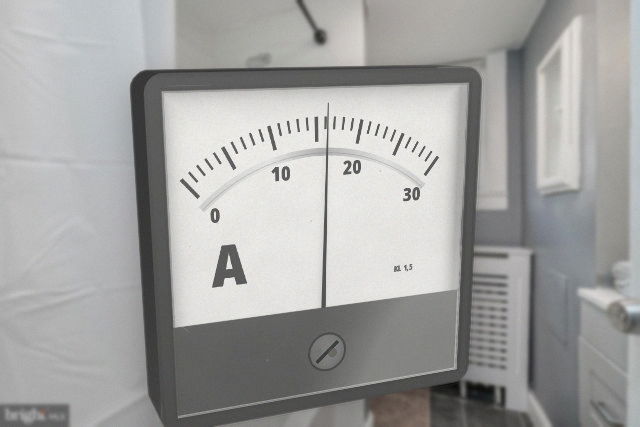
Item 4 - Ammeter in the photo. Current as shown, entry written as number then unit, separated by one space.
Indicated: 16 A
